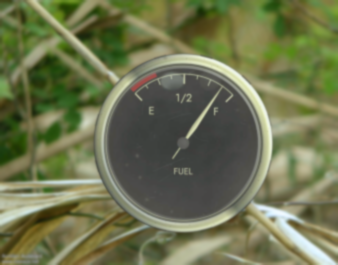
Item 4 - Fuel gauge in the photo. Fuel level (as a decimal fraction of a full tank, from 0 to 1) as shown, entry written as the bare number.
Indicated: 0.875
